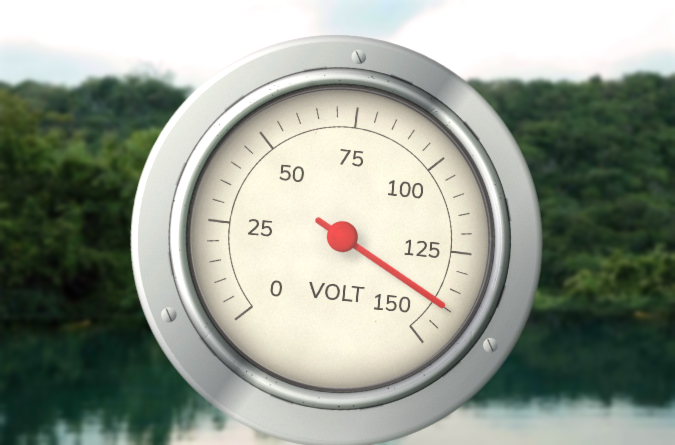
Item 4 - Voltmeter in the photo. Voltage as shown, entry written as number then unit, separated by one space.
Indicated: 140 V
